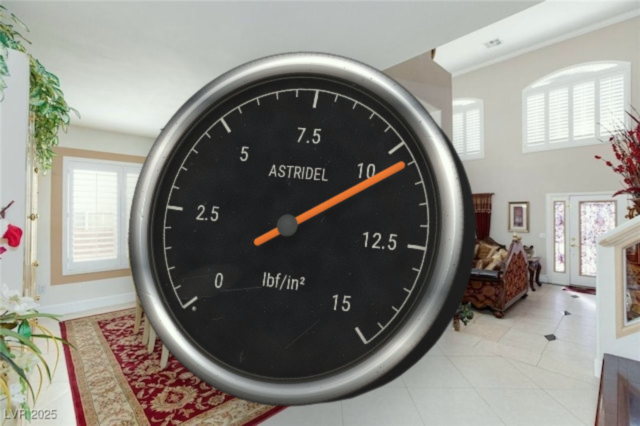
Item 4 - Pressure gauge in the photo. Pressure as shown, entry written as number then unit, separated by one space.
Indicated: 10.5 psi
